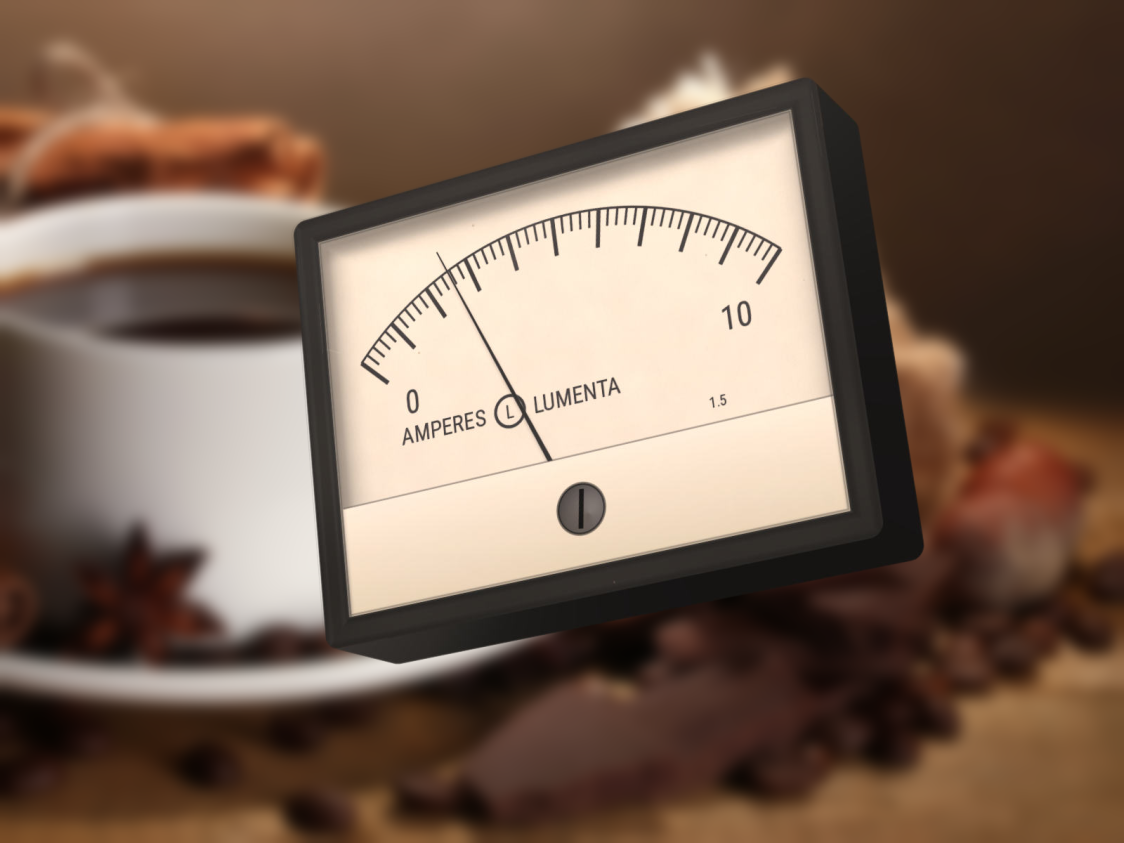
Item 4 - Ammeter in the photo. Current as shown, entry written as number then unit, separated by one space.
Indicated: 2.6 A
